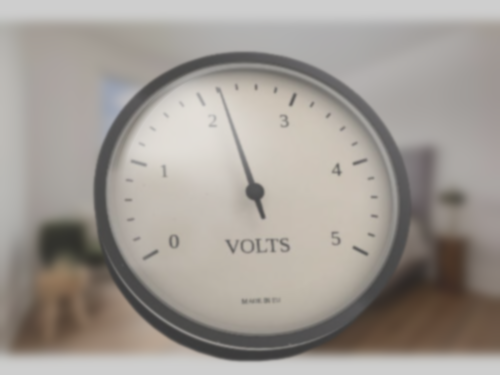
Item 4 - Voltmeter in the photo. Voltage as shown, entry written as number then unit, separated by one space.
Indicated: 2.2 V
